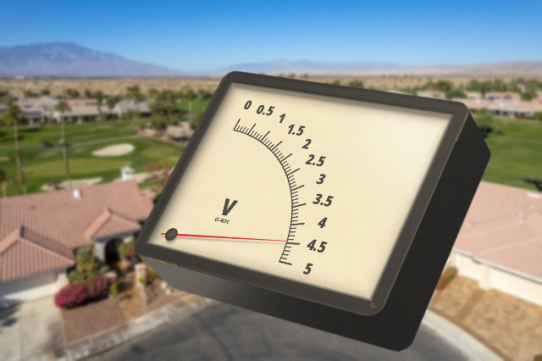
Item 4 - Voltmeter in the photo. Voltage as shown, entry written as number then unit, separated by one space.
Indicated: 4.5 V
